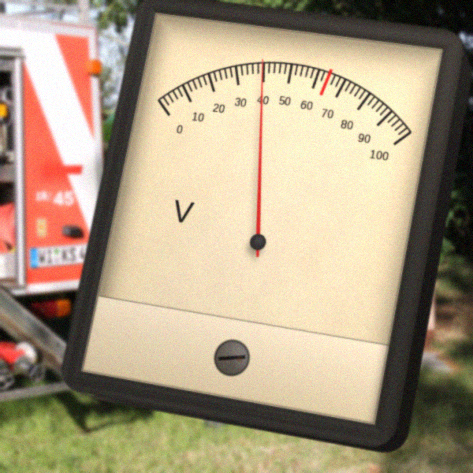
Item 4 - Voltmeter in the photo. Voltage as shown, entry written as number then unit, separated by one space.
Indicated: 40 V
